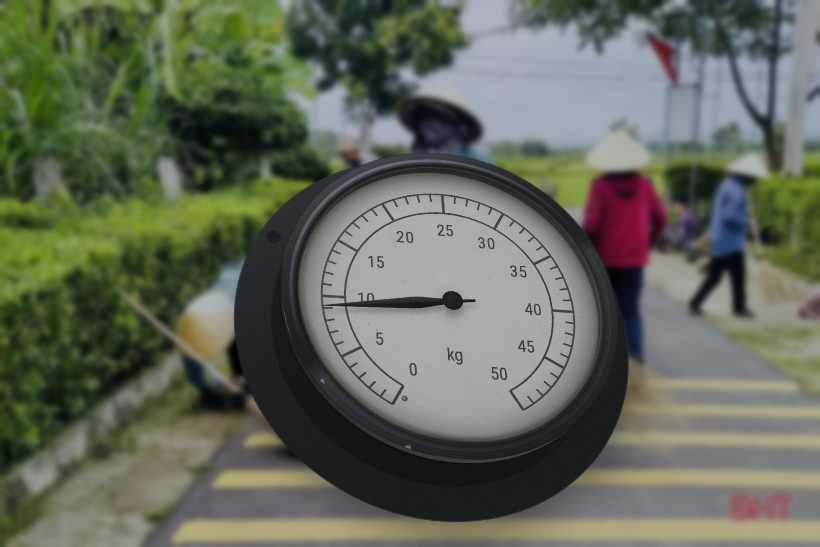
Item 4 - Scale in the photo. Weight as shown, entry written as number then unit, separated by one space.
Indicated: 9 kg
